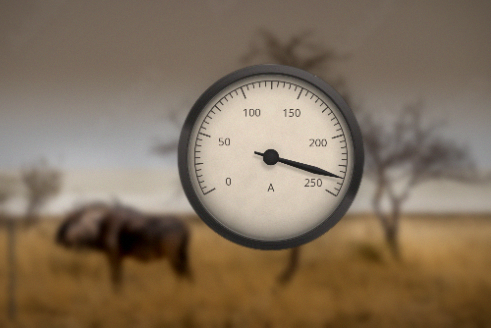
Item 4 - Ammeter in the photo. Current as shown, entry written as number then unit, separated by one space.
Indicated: 235 A
